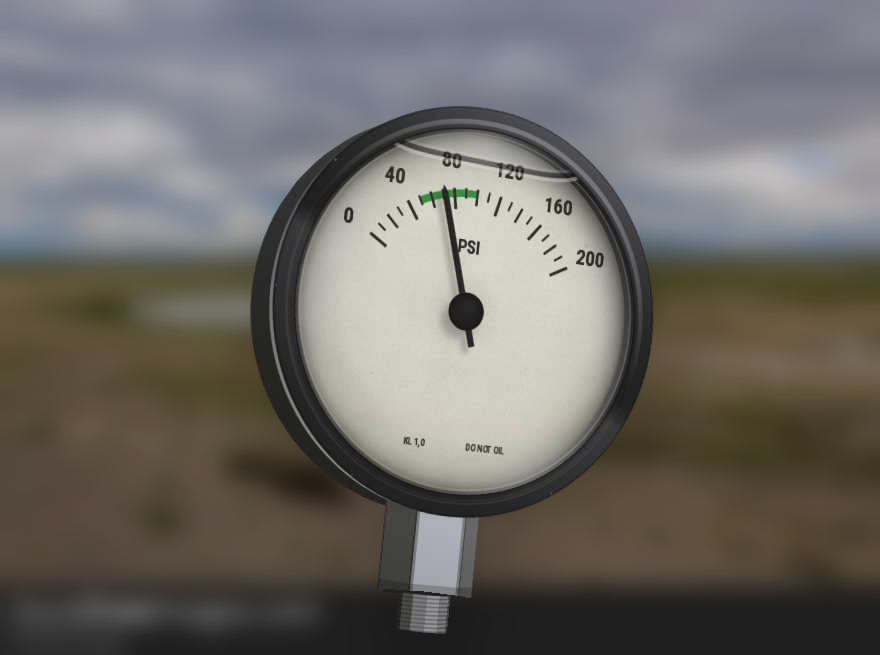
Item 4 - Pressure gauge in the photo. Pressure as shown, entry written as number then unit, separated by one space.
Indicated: 70 psi
